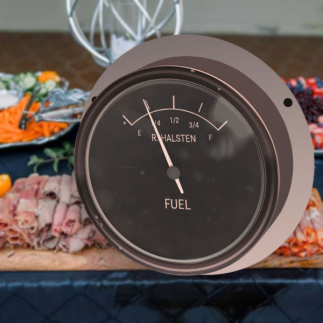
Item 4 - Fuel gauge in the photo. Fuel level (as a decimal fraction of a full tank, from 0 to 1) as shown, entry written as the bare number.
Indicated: 0.25
